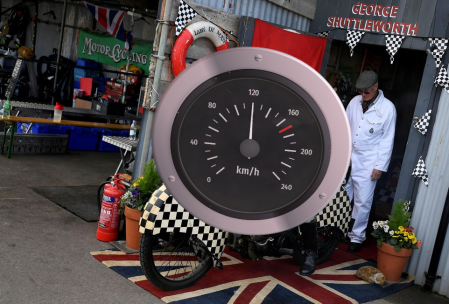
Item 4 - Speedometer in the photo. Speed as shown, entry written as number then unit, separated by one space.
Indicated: 120 km/h
